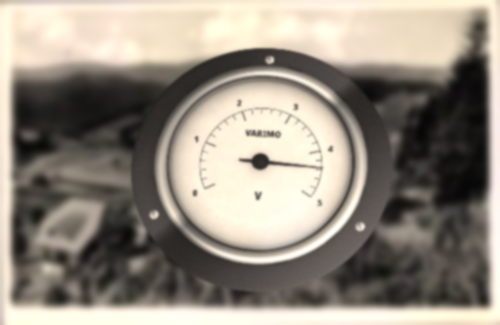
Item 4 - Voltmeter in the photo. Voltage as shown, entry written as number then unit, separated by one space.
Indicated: 4.4 V
